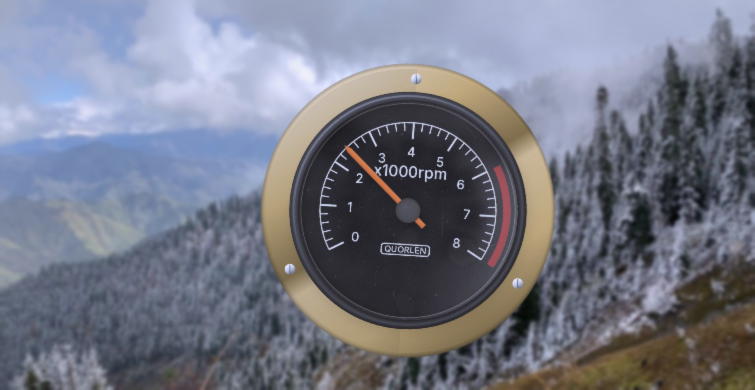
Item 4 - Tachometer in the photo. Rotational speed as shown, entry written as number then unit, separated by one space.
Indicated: 2400 rpm
